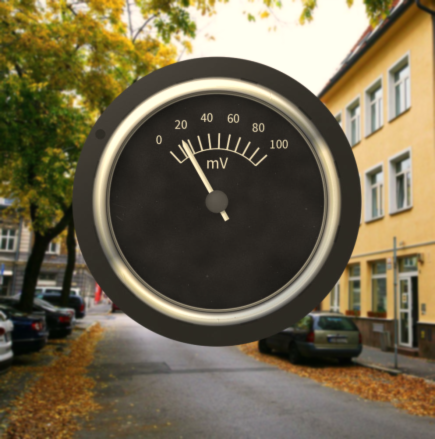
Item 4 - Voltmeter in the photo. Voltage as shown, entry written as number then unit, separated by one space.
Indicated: 15 mV
